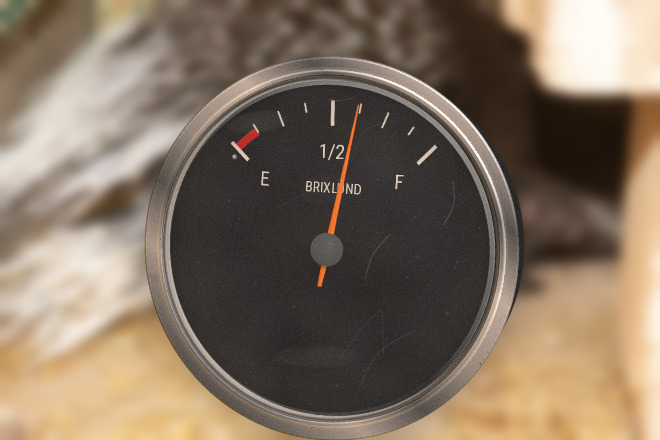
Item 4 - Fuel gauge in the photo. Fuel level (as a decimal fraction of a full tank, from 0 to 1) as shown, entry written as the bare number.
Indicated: 0.625
